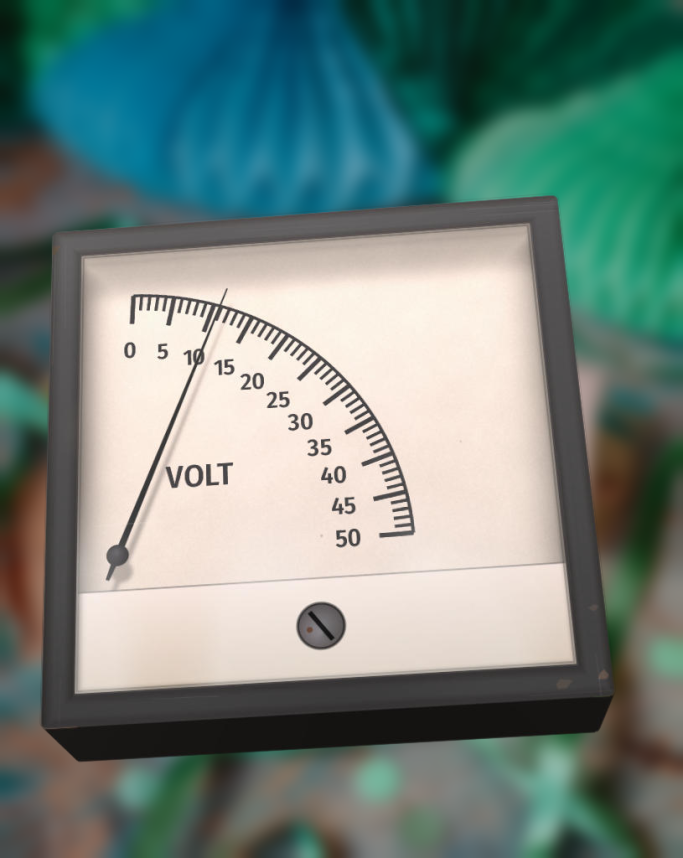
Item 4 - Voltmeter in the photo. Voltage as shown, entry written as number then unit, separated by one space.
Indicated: 11 V
